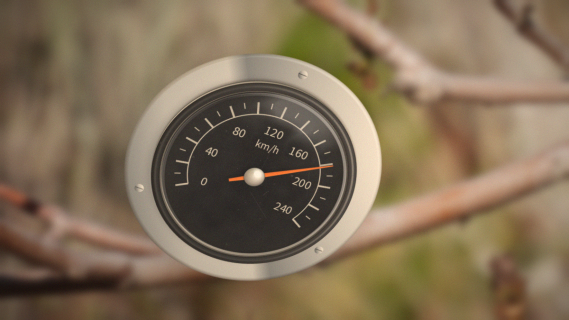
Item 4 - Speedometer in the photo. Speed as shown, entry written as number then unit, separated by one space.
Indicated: 180 km/h
